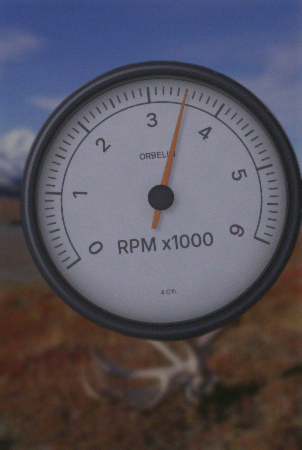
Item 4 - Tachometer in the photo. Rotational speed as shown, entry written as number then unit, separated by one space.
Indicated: 3500 rpm
